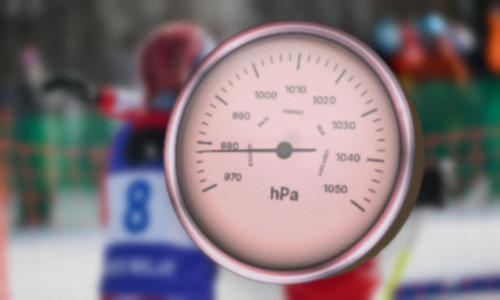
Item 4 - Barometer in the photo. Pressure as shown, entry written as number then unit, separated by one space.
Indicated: 978 hPa
